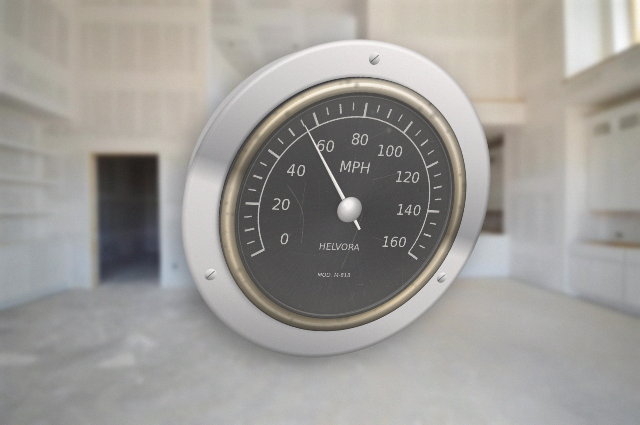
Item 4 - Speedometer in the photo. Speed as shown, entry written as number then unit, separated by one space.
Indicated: 55 mph
